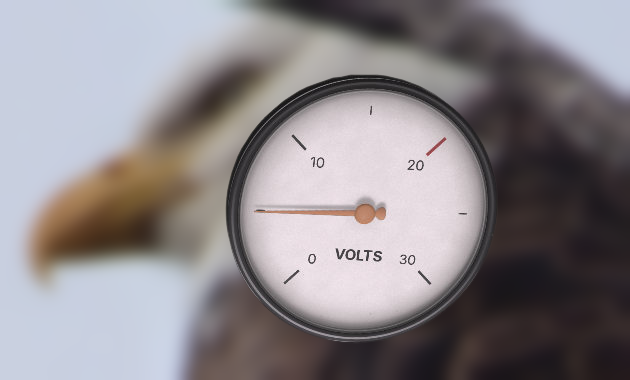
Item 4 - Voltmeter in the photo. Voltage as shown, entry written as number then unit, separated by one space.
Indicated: 5 V
